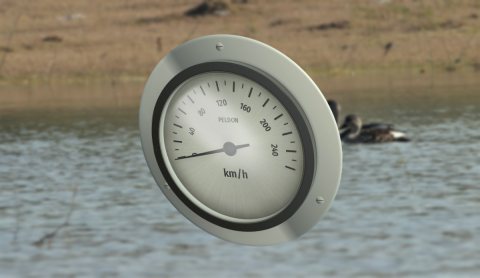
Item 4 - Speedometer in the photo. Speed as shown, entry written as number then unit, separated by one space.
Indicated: 0 km/h
